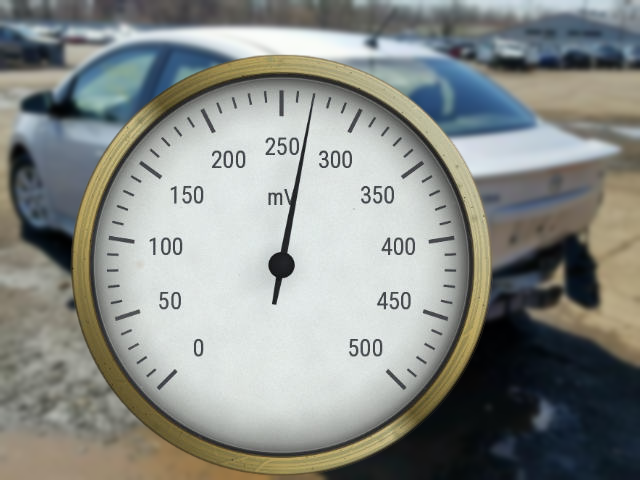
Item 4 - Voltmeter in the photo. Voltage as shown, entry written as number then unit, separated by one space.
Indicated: 270 mV
